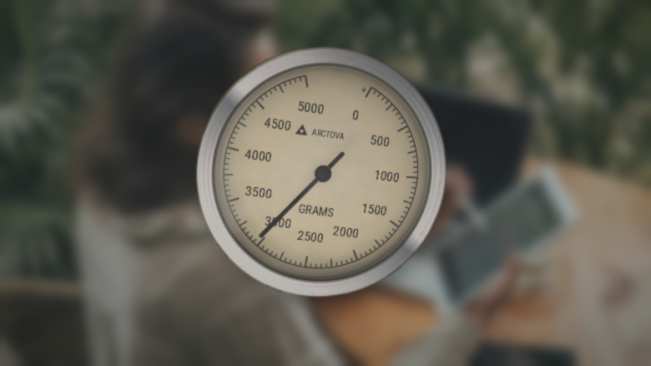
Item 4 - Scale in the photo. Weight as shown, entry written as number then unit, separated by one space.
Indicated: 3050 g
